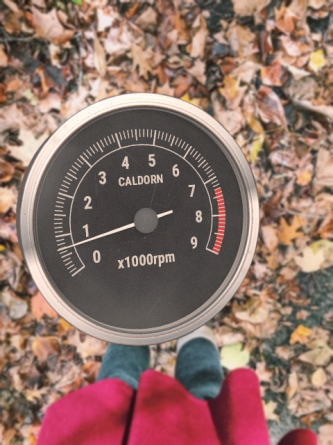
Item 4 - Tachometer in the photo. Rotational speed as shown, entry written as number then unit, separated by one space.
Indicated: 700 rpm
